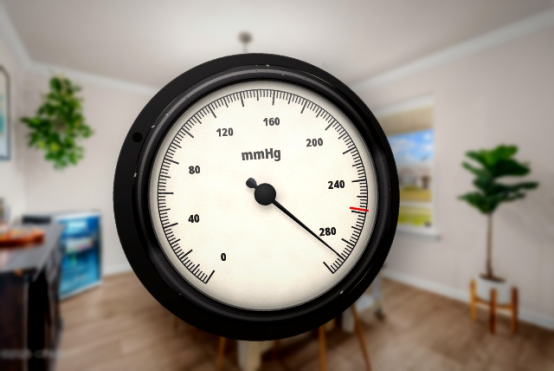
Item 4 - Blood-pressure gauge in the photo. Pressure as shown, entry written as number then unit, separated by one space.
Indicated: 290 mmHg
